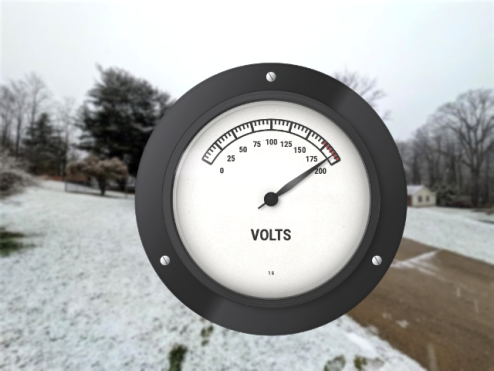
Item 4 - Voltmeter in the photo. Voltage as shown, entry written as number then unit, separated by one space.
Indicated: 190 V
